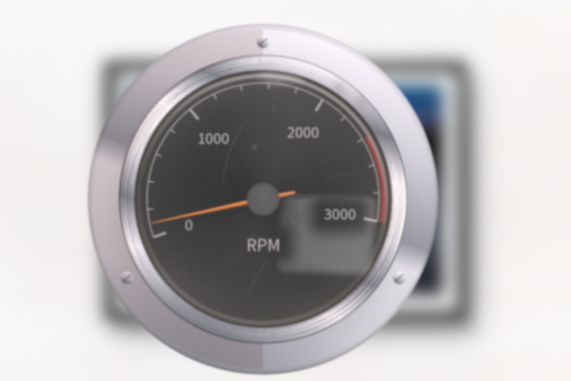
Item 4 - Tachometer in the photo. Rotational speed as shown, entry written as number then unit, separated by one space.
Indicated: 100 rpm
